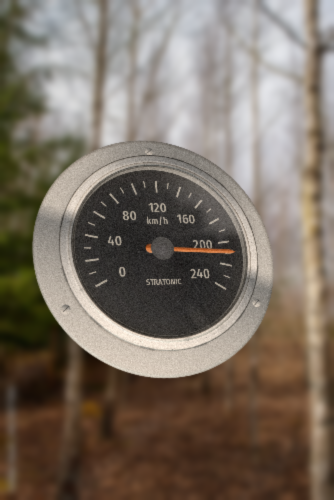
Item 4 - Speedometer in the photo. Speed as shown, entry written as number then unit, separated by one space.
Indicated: 210 km/h
